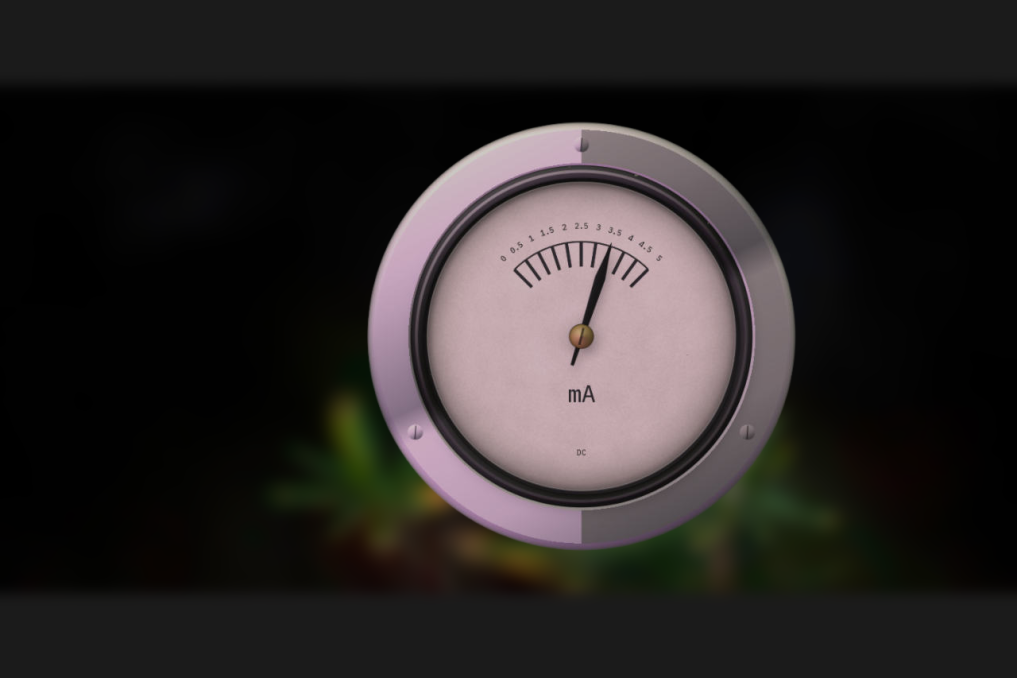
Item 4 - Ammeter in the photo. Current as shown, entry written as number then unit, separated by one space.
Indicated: 3.5 mA
